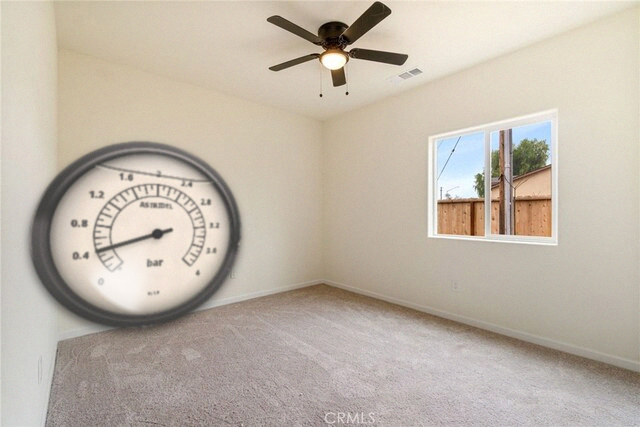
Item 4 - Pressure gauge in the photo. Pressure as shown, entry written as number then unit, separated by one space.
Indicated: 0.4 bar
